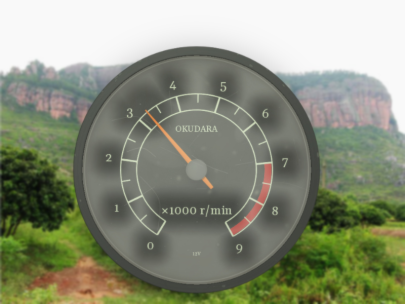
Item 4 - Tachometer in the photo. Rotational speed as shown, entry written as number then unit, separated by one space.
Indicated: 3250 rpm
